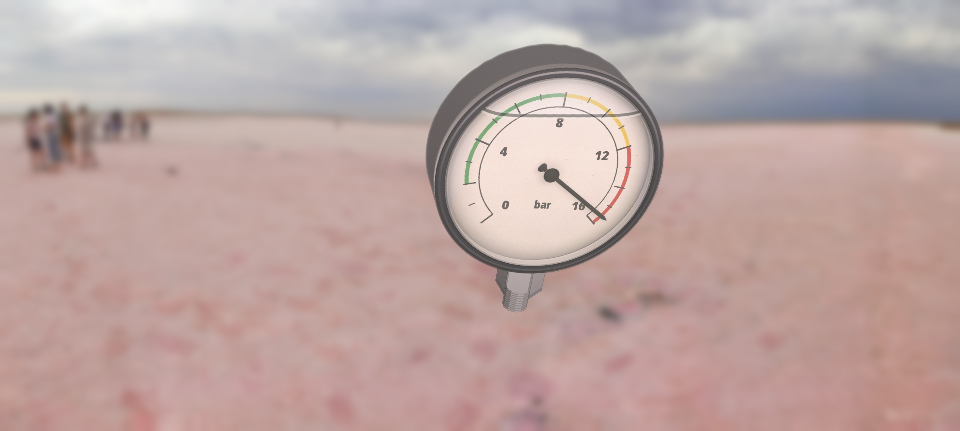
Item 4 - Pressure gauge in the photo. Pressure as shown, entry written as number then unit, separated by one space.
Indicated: 15.5 bar
